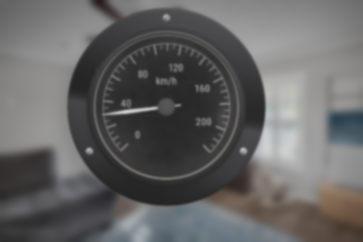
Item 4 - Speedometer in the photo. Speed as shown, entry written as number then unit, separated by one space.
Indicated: 30 km/h
